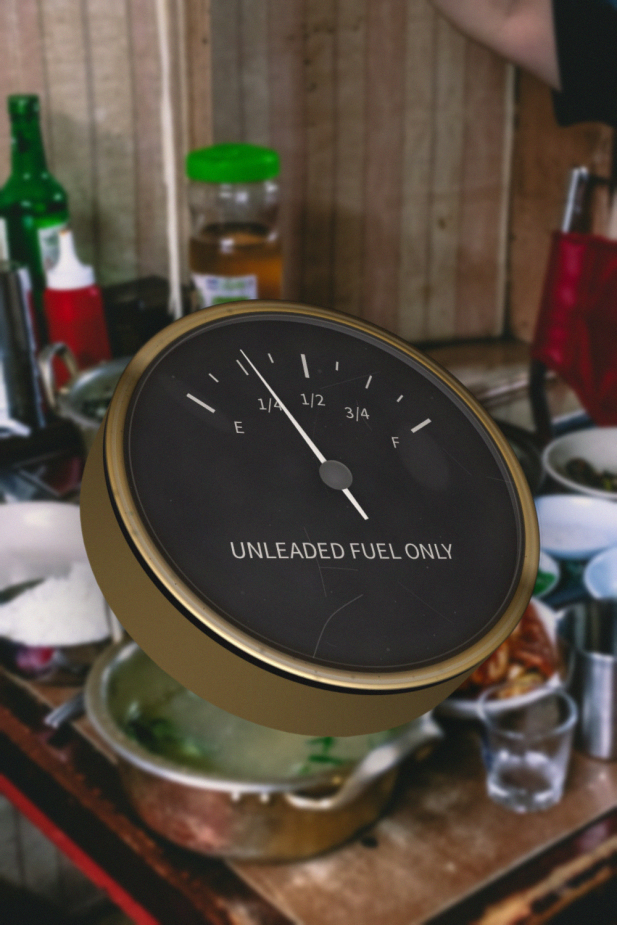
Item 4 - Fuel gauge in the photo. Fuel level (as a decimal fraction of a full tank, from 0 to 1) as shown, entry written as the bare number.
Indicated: 0.25
